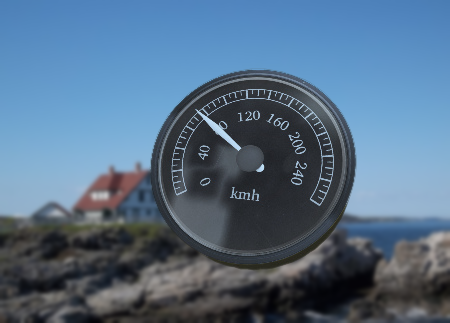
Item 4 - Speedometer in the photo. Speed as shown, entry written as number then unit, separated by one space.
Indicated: 75 km/h
